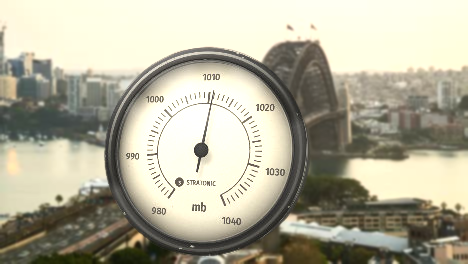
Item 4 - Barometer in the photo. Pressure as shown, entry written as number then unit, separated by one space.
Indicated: 1011 mbar
